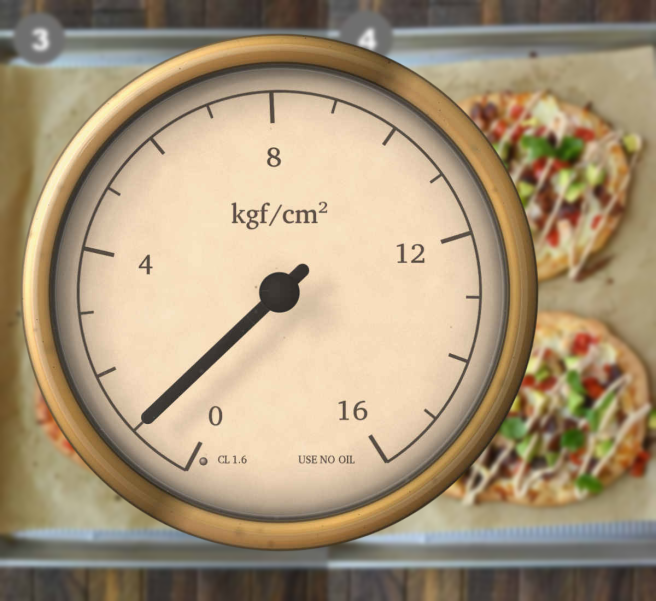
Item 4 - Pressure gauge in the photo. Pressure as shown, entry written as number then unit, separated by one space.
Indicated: 1 kg/cm²
